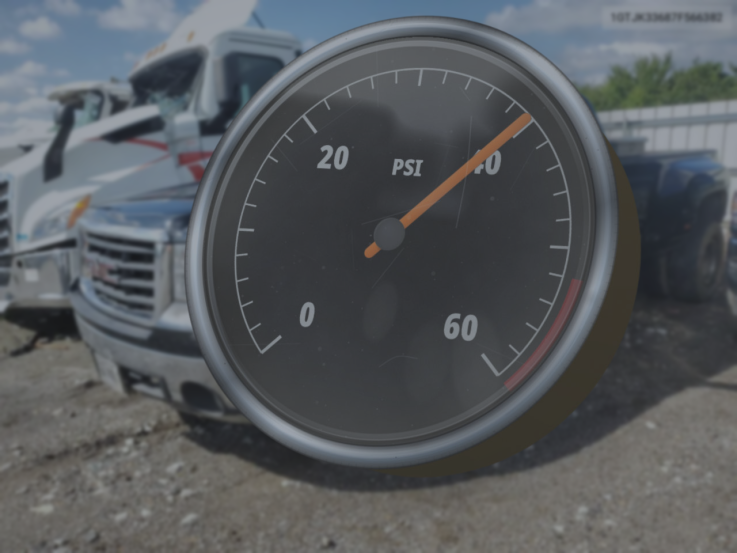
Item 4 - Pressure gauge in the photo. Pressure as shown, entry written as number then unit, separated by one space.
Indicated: 40 psi
